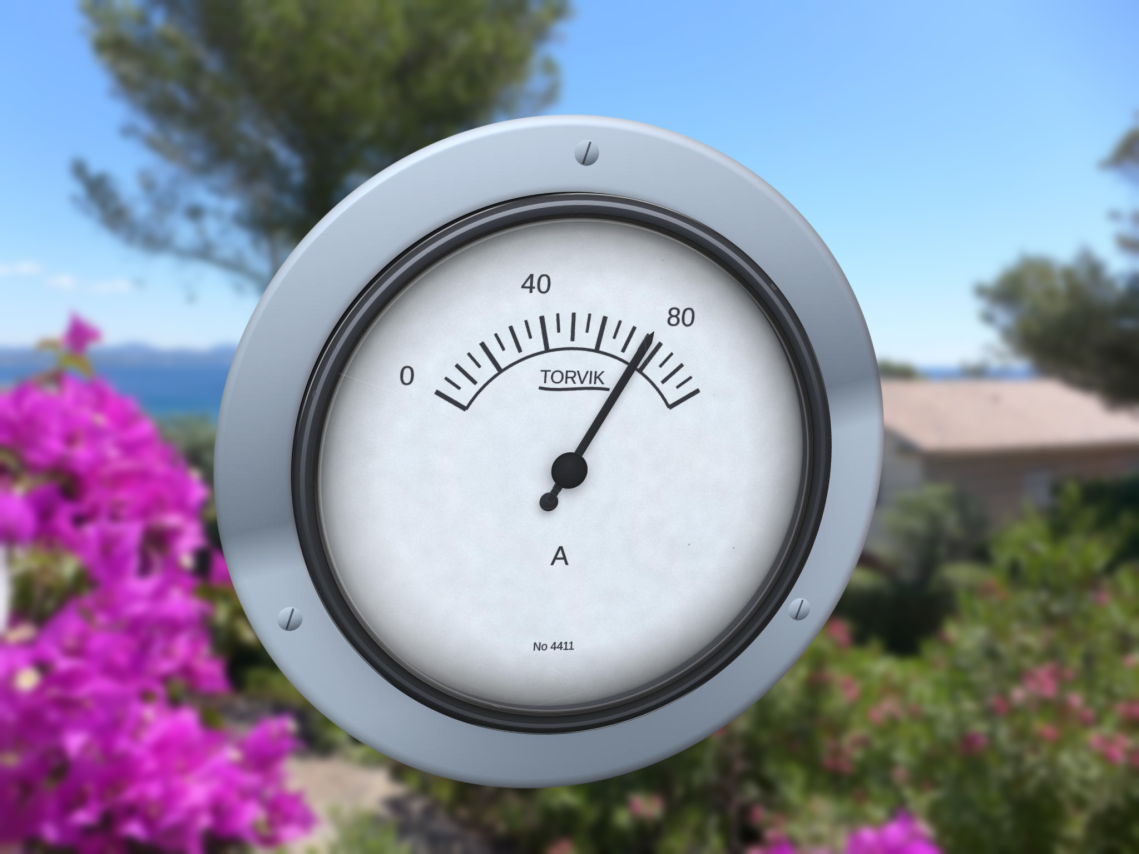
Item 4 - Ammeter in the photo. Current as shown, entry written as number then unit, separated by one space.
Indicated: 75 A
